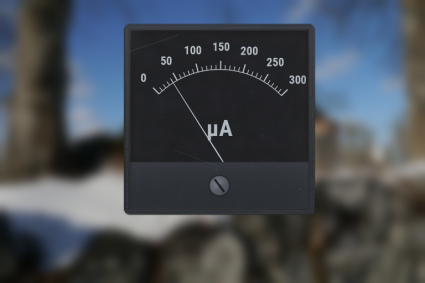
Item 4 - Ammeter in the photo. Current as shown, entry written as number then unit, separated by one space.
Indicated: 40 µA
